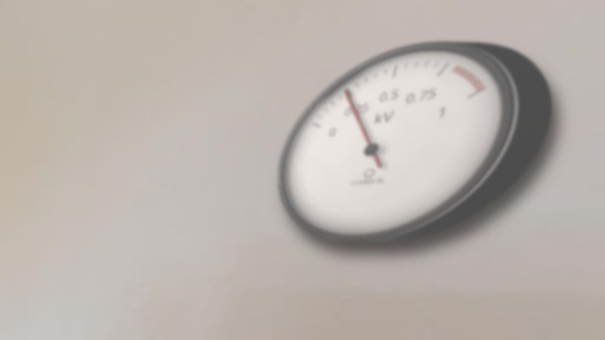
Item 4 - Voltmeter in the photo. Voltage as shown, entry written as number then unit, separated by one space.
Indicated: 0.25 kV
